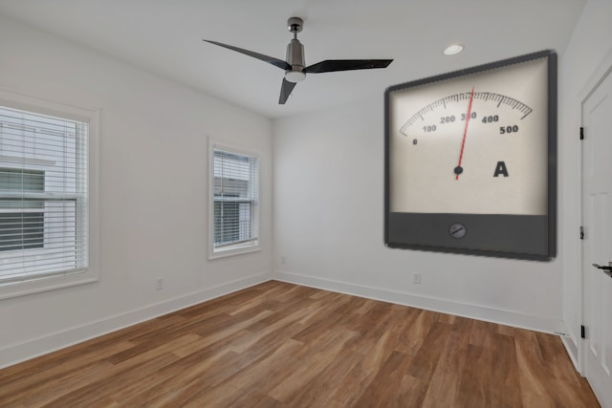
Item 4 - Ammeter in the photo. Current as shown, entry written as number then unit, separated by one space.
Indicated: 300 A
